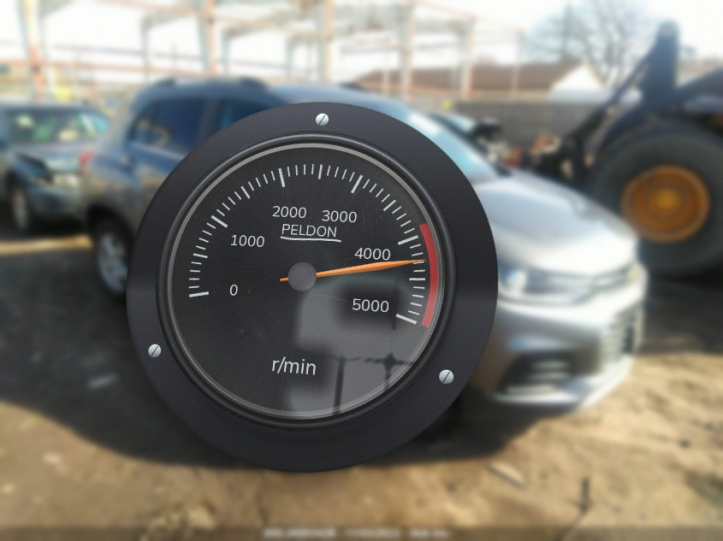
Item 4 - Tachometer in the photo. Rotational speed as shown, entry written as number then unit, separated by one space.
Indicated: 4300 rpm
